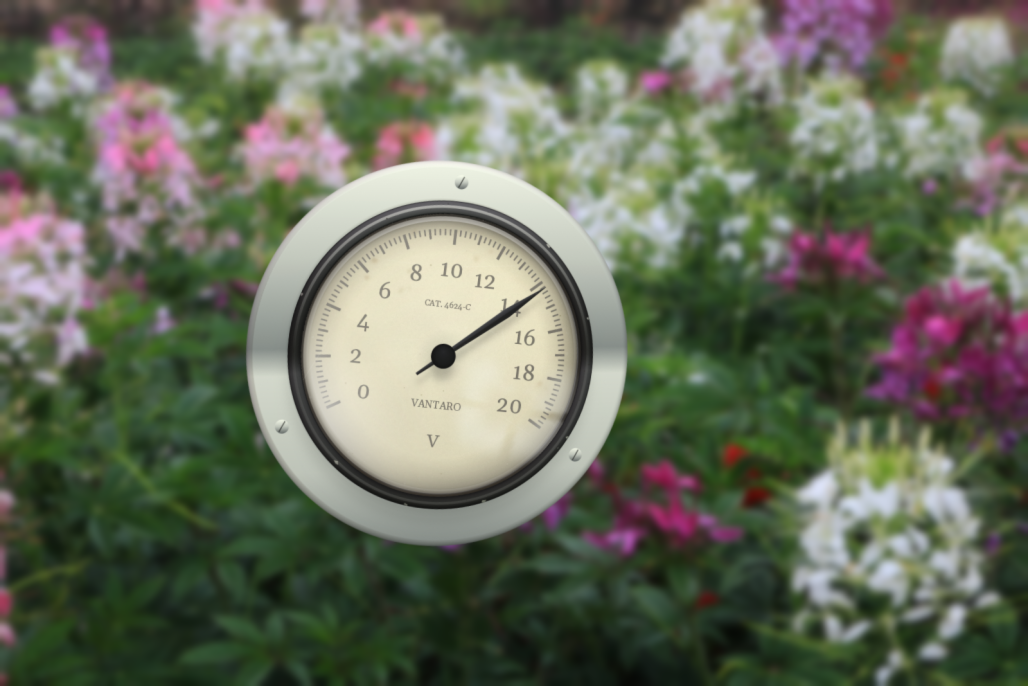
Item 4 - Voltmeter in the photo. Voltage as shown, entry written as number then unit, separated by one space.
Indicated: 14.2 V
